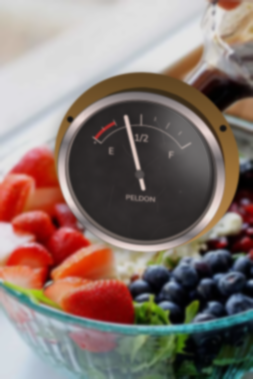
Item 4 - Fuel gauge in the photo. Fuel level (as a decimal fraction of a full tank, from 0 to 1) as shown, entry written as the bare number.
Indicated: 0.375
